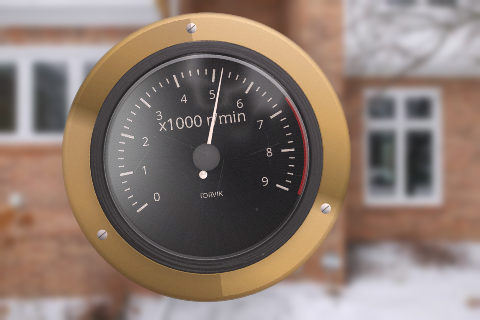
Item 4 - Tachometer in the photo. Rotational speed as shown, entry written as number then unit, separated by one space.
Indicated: 5200 rpm
